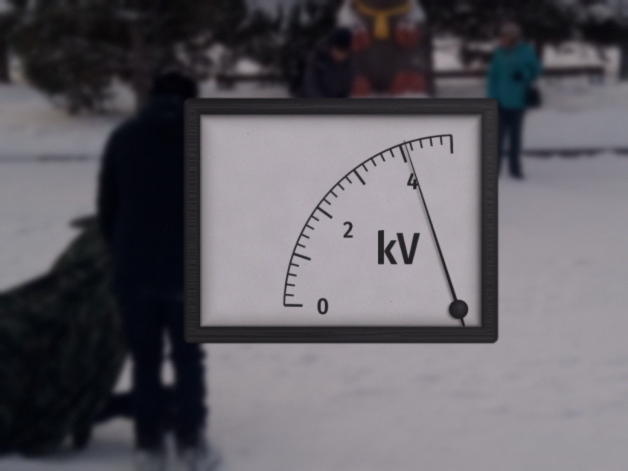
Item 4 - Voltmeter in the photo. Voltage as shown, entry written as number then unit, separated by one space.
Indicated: 4.1 kV
